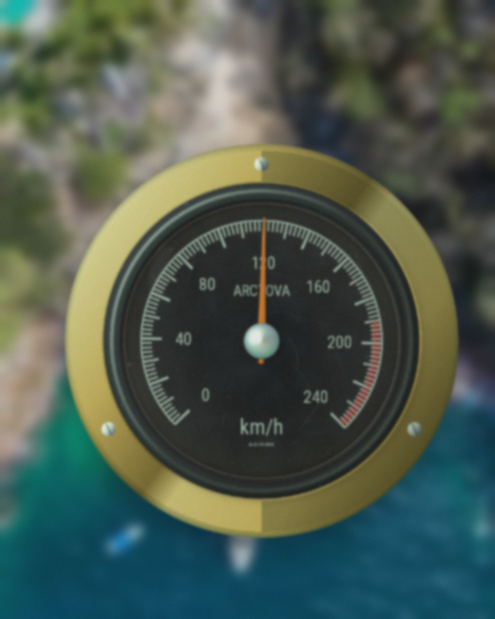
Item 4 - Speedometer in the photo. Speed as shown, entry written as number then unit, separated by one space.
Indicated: 120 km/h
